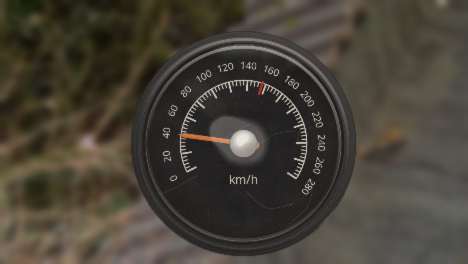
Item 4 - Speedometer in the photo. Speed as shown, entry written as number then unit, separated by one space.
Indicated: 40 km/h
